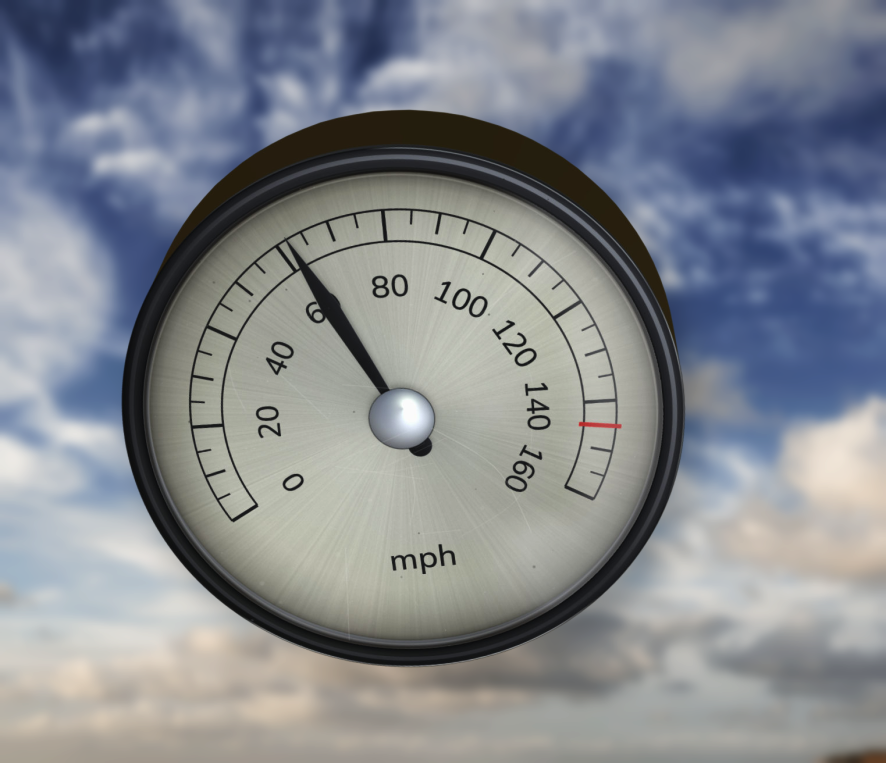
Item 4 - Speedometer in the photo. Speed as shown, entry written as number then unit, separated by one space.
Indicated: 62.5 mph
